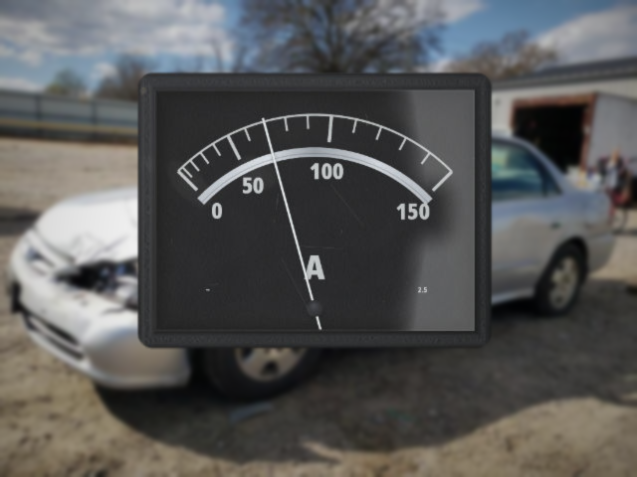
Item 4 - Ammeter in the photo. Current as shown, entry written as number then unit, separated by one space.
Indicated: 70 A
